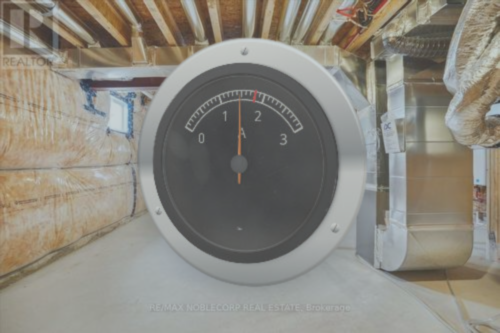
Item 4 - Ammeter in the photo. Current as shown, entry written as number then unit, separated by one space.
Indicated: 1.5 A
